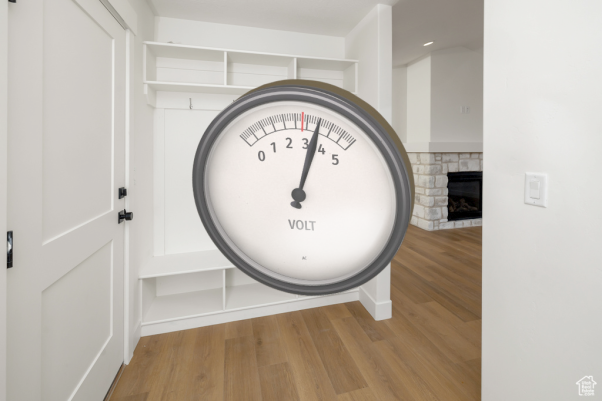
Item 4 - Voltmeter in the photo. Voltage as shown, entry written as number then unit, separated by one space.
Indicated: 3.5 V
